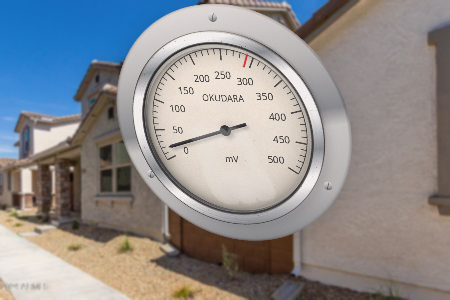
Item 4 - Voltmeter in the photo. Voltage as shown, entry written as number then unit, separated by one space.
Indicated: 20 mV
